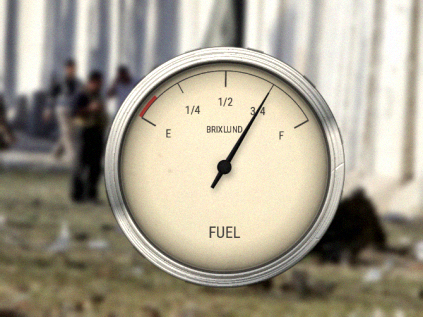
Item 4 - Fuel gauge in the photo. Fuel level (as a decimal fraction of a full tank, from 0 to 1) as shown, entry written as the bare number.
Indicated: 0.75
